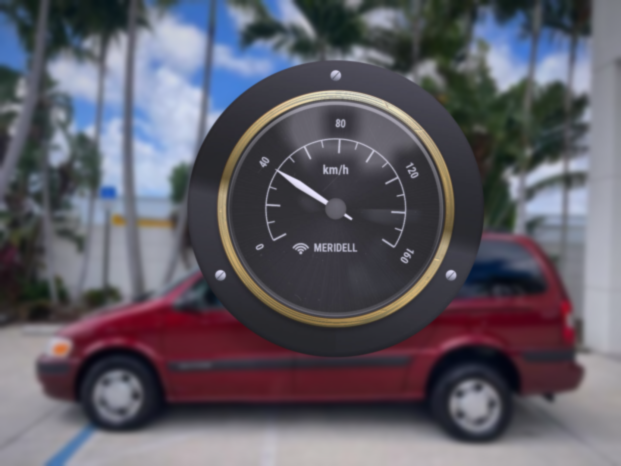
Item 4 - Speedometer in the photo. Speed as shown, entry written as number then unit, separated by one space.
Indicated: 40 km/h
